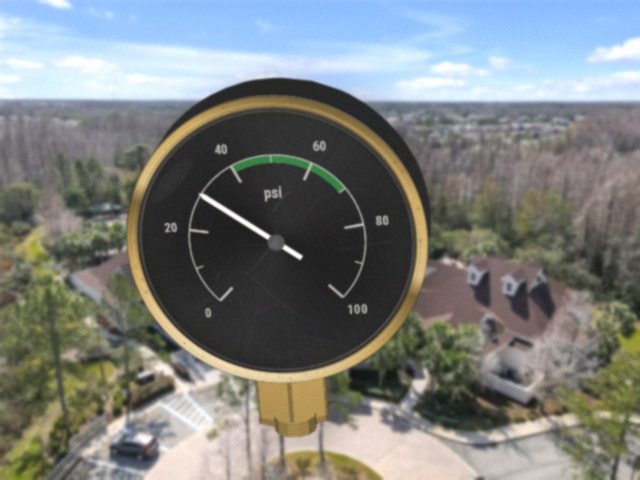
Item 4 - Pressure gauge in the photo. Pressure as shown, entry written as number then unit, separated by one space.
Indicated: 30 psi
